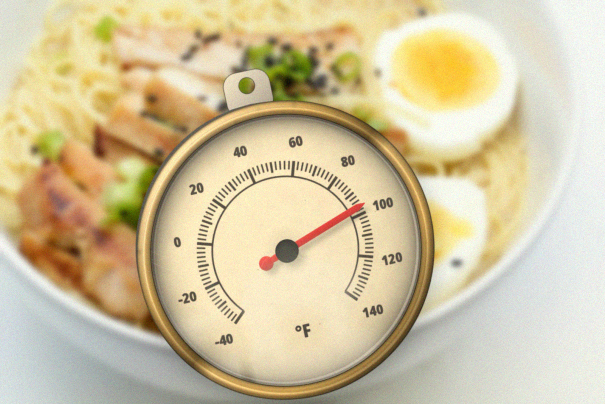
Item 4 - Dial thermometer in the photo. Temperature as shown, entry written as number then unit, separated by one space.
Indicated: 96 °F
